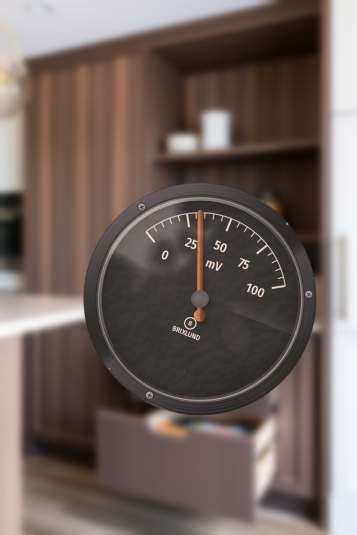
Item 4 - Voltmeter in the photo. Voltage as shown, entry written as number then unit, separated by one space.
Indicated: 32.5 mV
